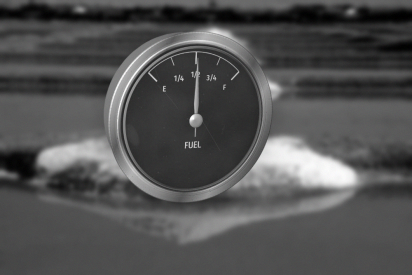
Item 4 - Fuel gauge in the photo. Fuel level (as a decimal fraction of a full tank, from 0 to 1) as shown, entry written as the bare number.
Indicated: 0.5
